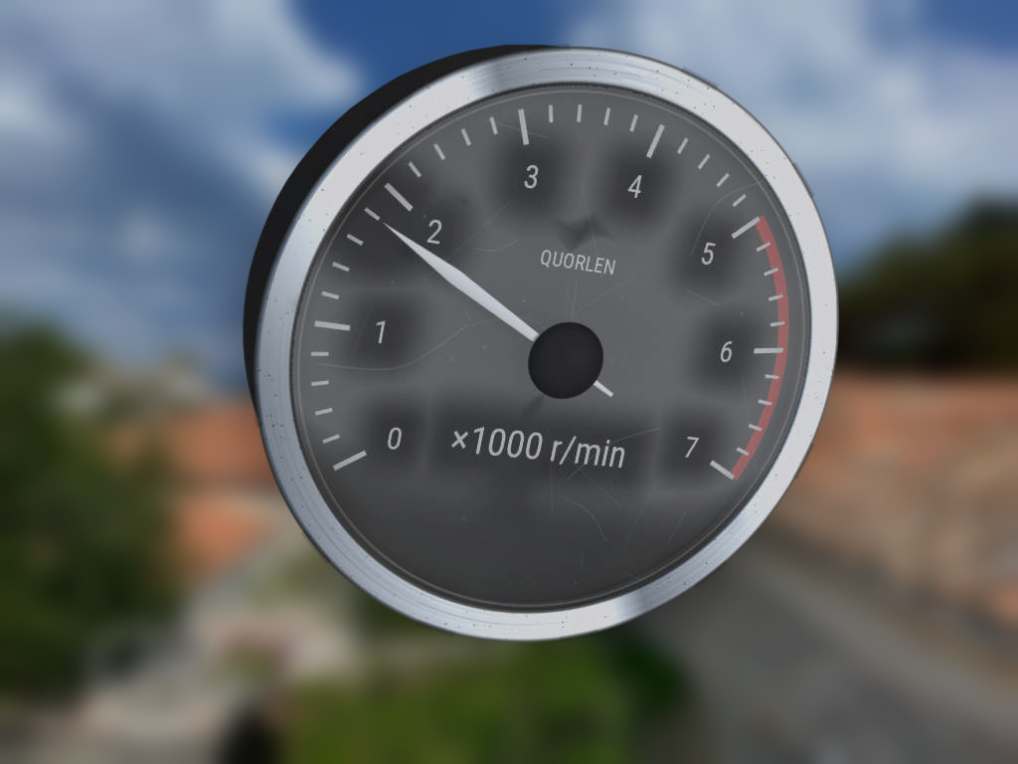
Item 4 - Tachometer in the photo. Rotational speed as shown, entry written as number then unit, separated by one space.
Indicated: 1800 rpm
